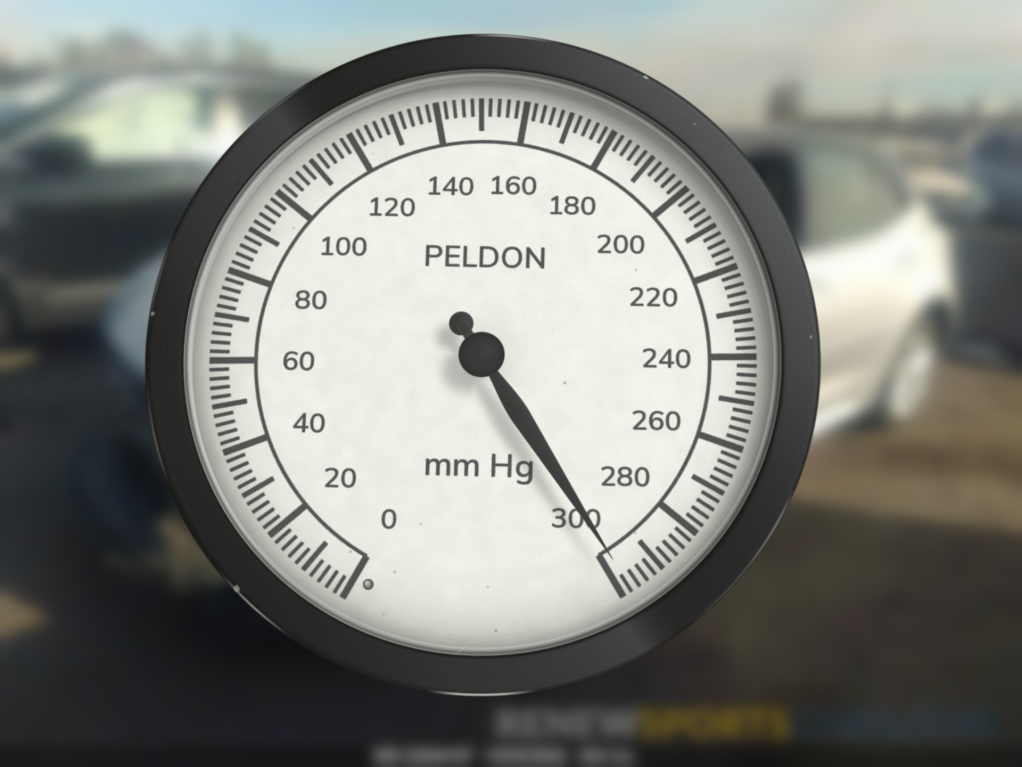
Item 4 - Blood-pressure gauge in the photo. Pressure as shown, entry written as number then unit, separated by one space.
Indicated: 298 mmHg
